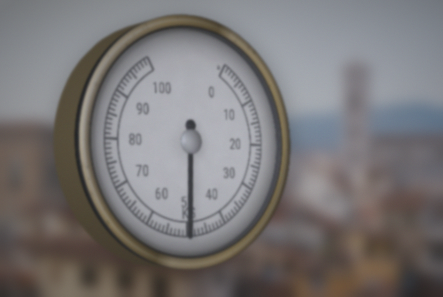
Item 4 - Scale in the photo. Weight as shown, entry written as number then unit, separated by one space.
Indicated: 50 kg
